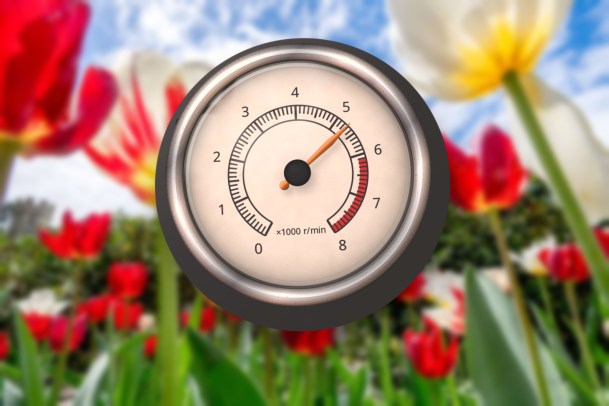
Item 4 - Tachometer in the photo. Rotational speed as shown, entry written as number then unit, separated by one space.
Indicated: 5300 rpm
